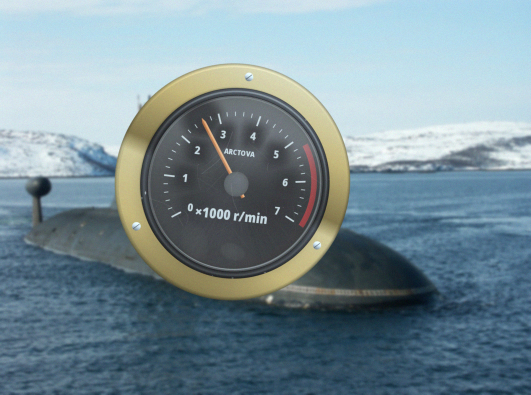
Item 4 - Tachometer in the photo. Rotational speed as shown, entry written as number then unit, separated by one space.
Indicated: 2600 rpm
